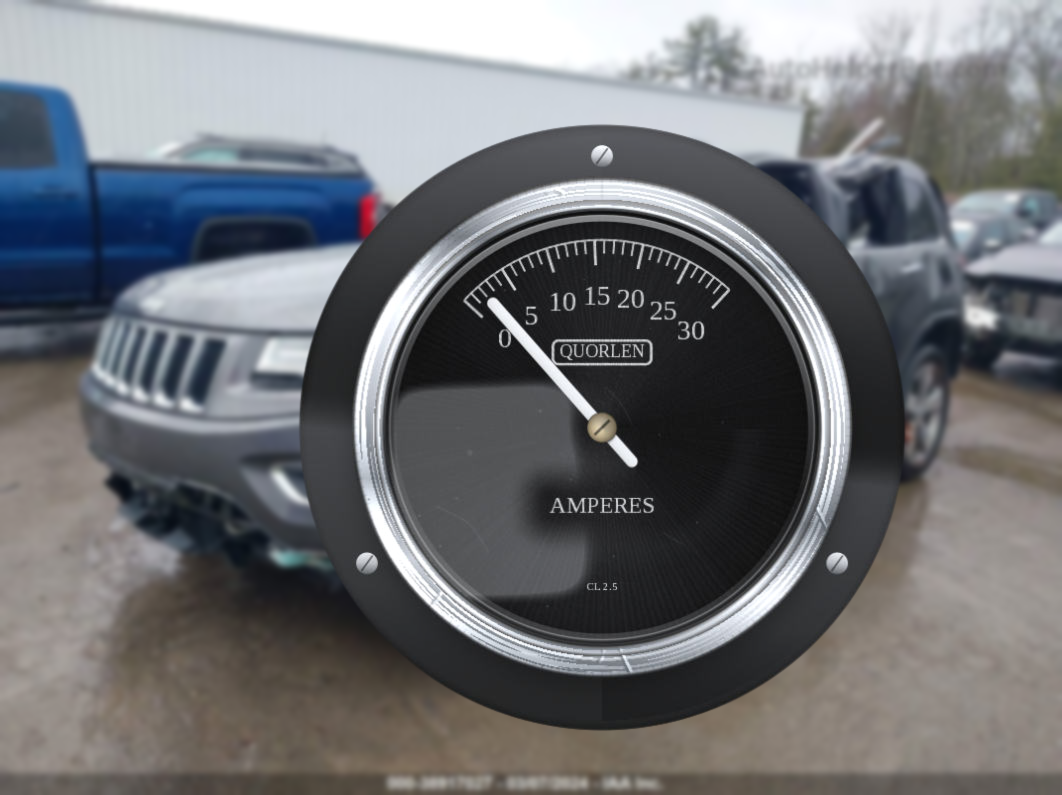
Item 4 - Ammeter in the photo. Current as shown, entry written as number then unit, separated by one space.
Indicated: 2 A
